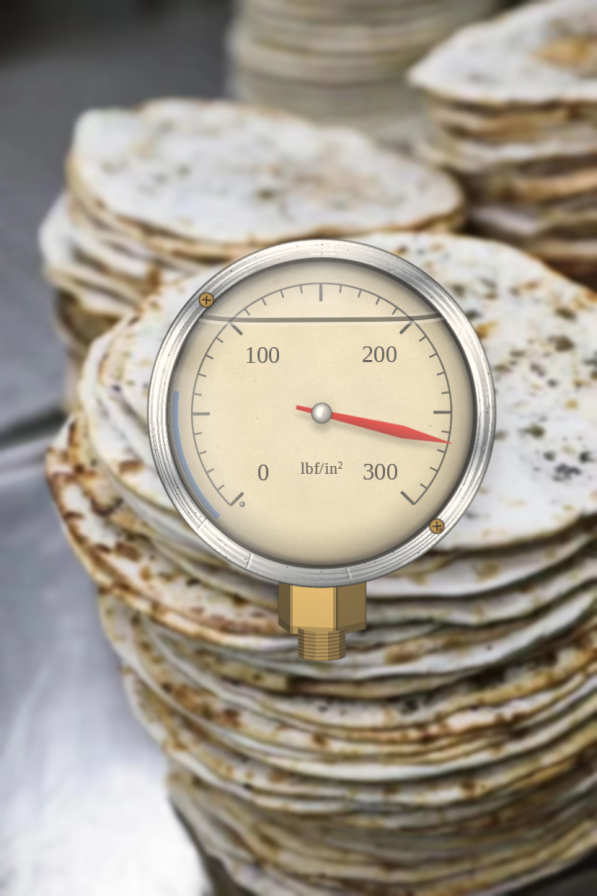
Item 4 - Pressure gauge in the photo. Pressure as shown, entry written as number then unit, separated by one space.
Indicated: 265 psi
